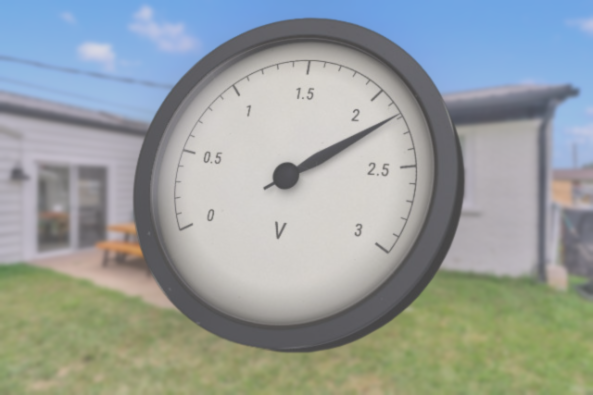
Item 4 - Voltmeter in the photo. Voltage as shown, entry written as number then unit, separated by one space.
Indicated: 2.2 V
